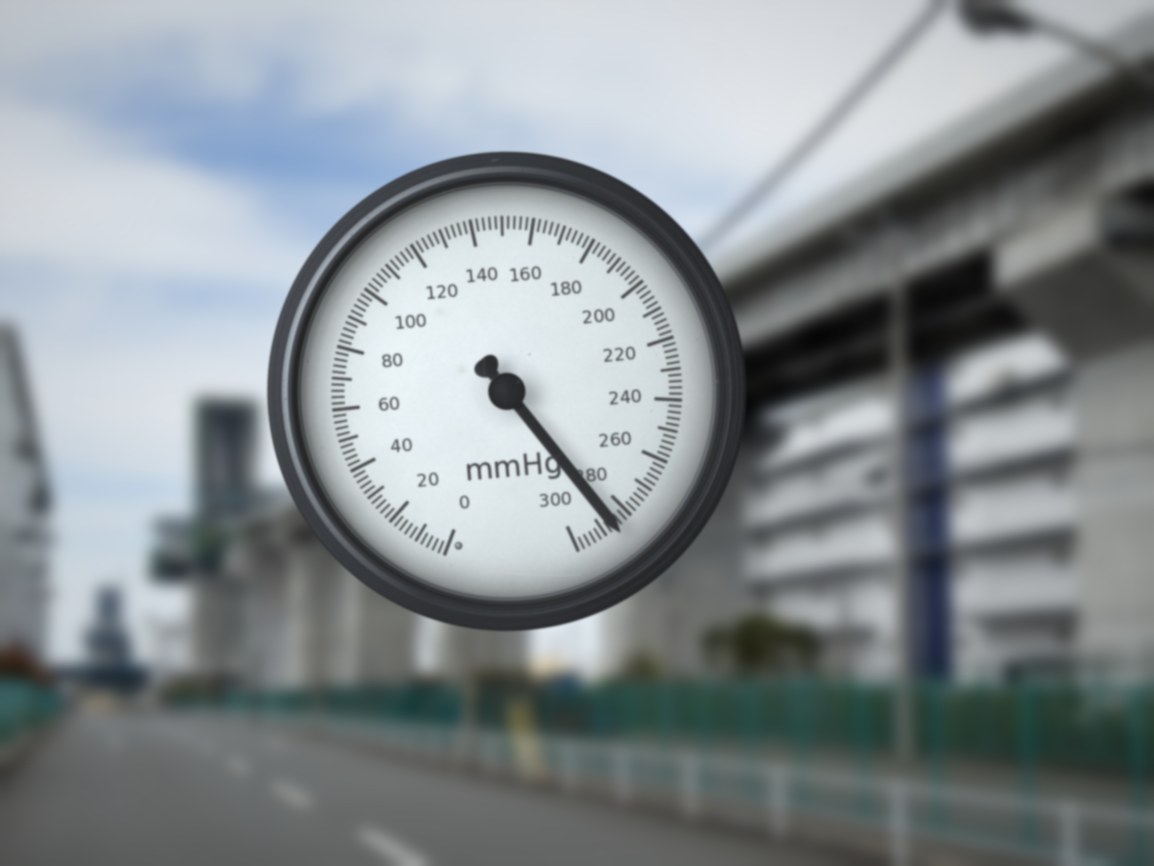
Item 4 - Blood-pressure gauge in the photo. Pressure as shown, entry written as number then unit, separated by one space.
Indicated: 286 mmHg
